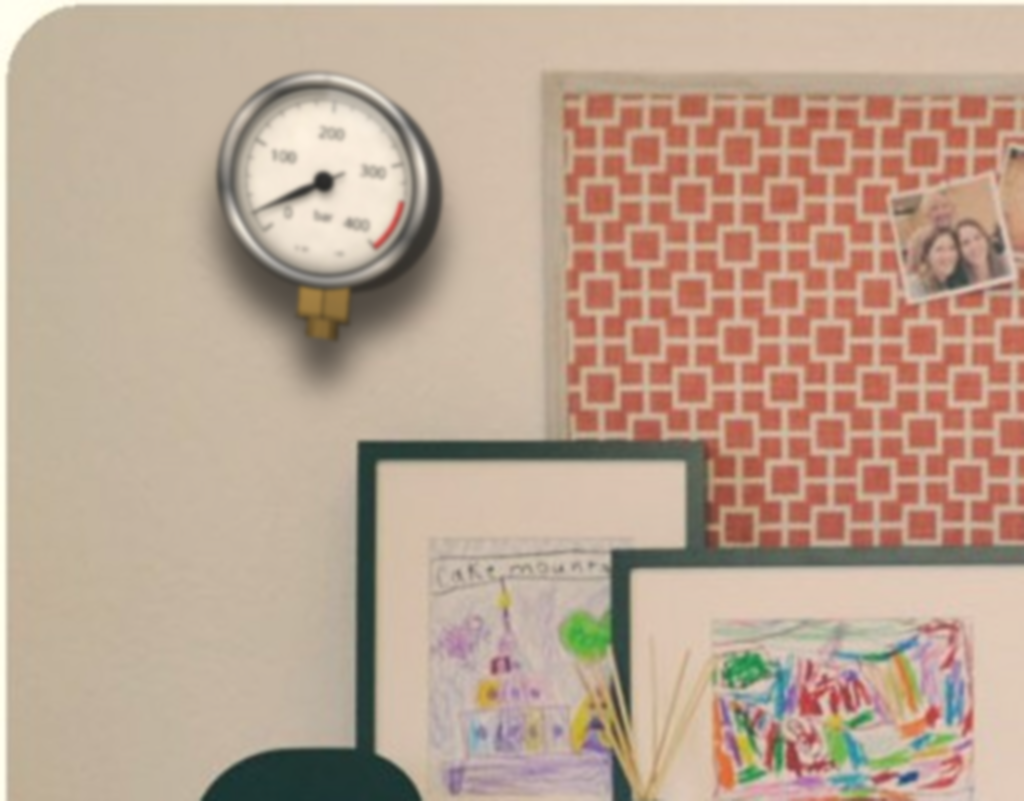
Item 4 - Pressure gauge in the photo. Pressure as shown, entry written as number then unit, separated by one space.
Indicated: 20 bar
